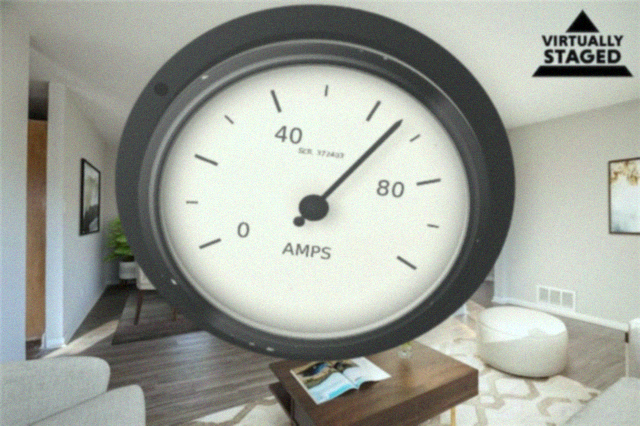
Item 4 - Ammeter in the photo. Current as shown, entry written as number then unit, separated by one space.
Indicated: 65 A
